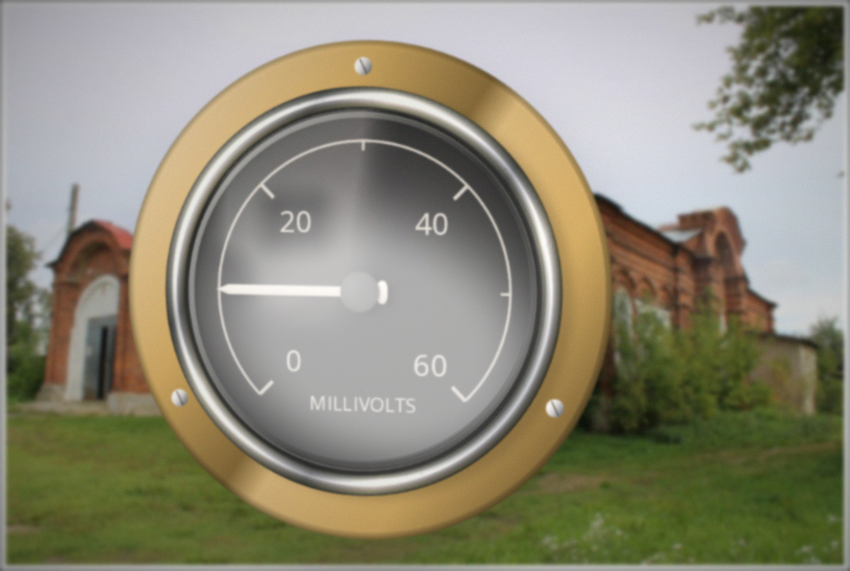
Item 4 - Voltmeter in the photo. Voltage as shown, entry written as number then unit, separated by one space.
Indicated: 10 mV
